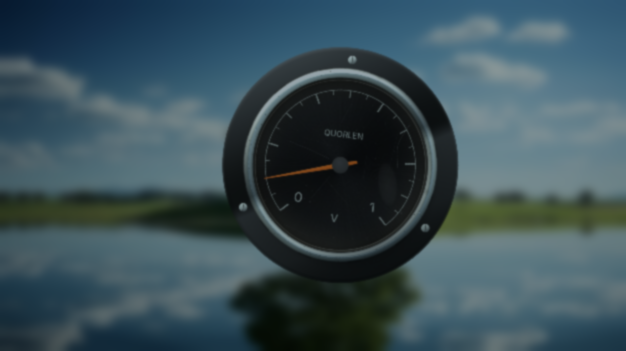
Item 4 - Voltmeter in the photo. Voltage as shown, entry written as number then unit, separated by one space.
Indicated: 0.1 V
